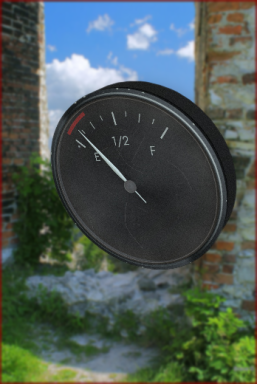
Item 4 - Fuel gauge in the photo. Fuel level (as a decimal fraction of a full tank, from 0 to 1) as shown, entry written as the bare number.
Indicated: 0.125
